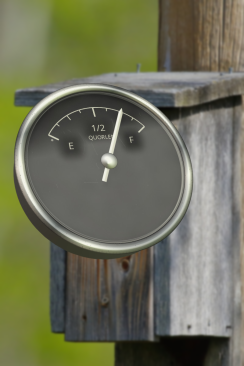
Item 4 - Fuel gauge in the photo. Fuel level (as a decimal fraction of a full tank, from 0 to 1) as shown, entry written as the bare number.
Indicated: 0.75
